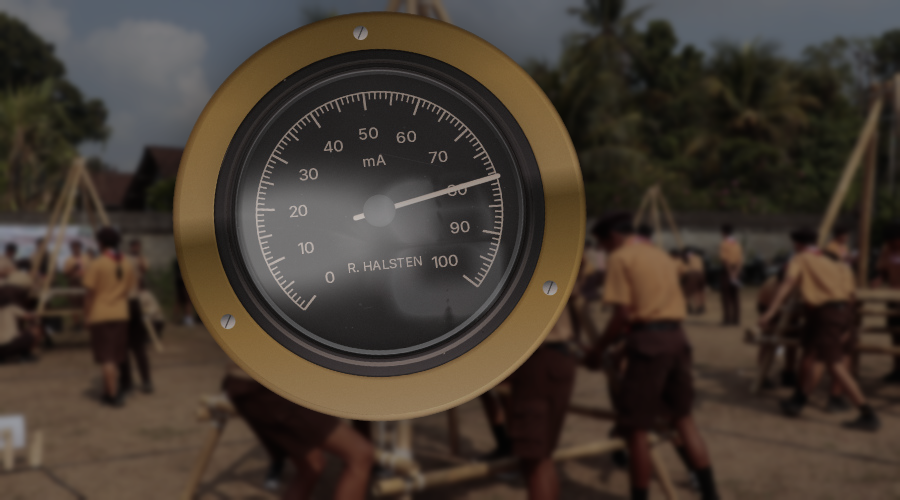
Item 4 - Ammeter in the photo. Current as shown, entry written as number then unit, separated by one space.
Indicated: 80 mA
